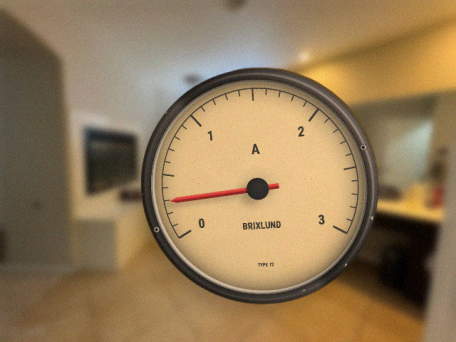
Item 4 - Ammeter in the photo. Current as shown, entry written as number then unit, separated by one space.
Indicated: 0.3 A
